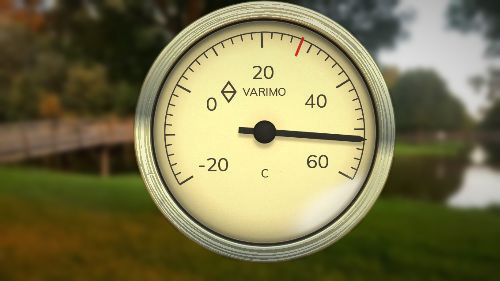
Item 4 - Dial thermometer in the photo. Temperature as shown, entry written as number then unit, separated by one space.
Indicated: 52 °C
